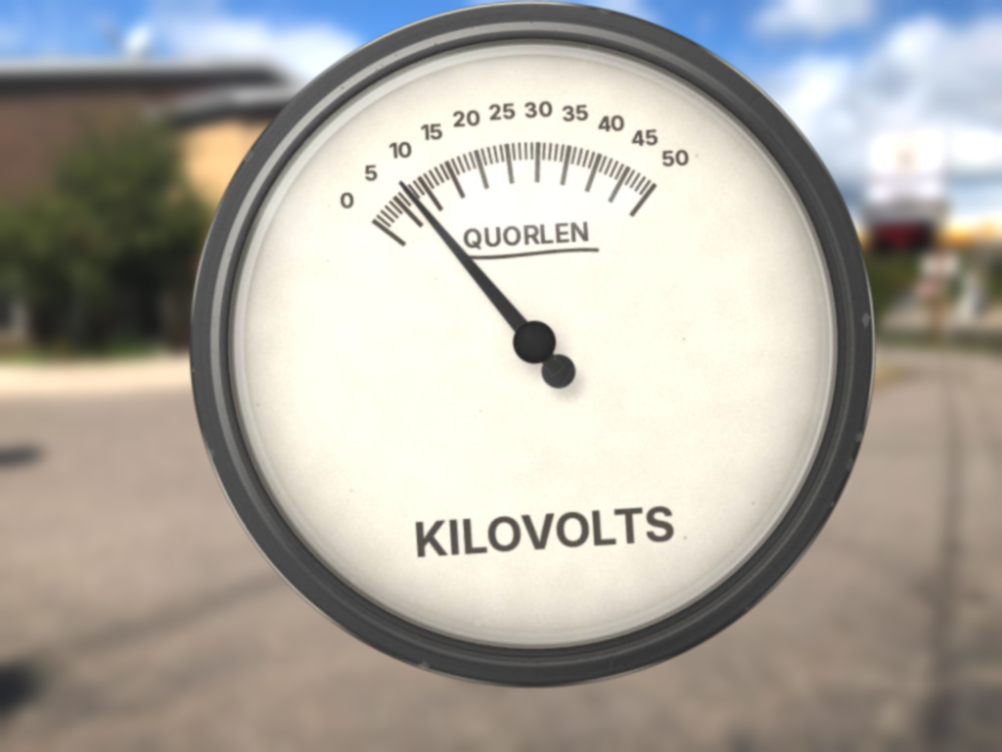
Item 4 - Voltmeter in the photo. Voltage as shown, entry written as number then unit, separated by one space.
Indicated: 7 kV
